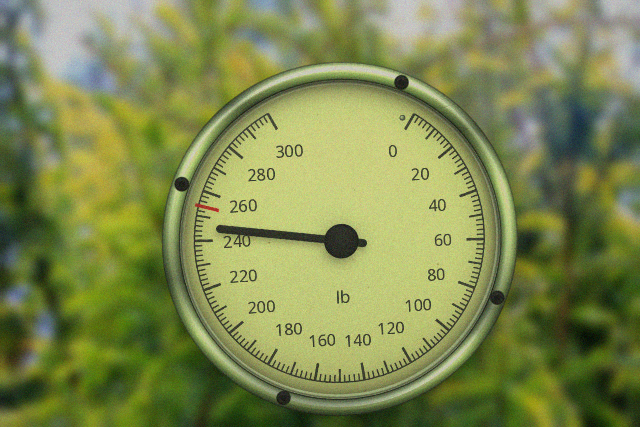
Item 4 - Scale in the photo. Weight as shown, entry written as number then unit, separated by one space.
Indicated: 246 lb
